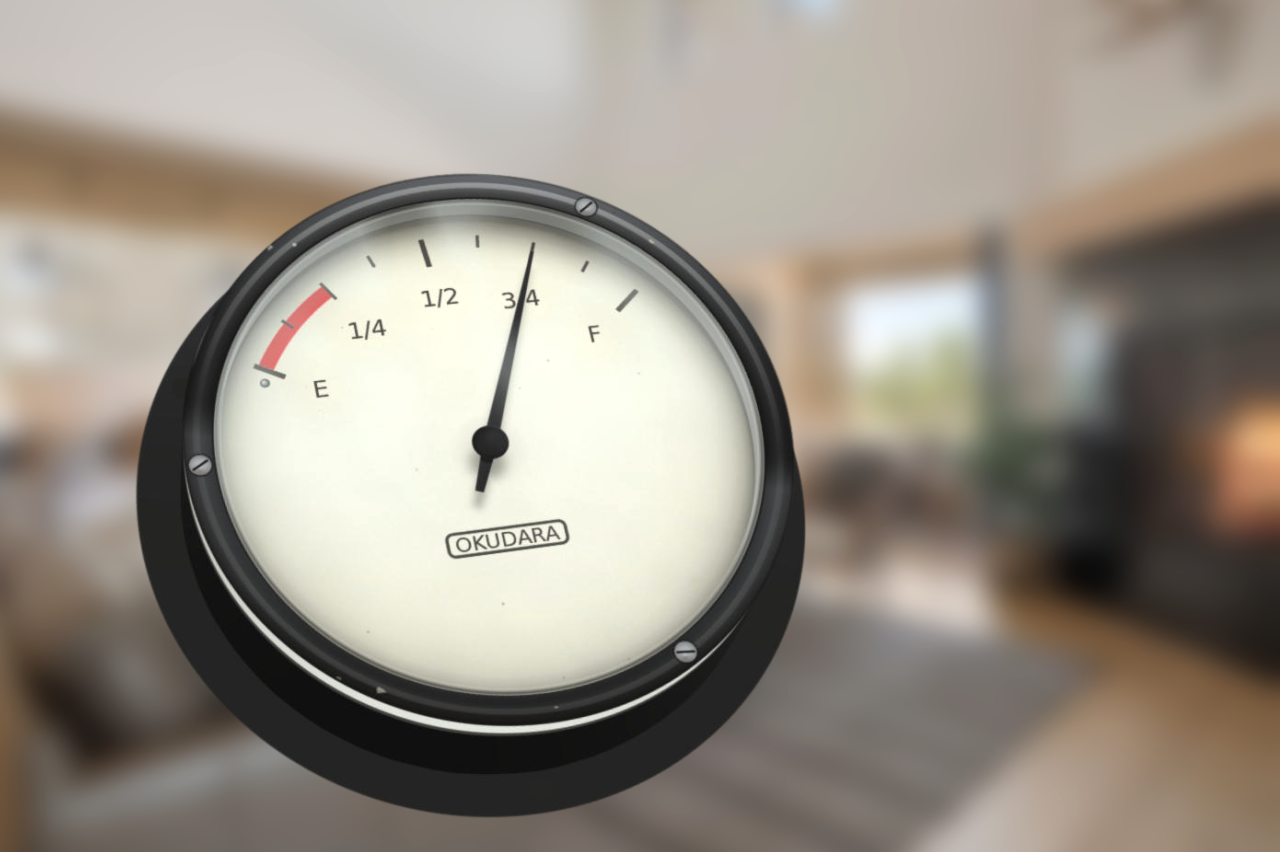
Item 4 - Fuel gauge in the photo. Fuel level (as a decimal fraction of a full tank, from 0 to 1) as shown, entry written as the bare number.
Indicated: 0.75
